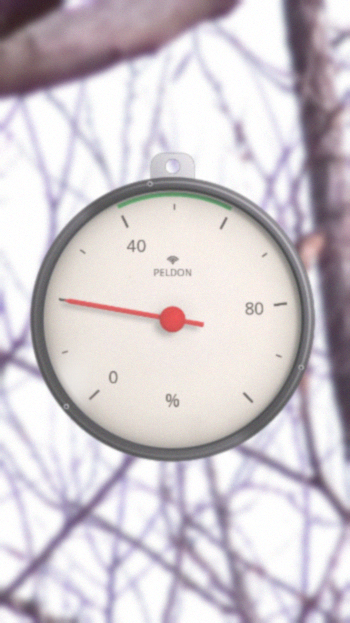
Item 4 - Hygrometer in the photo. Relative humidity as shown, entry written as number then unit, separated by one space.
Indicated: 20 %
